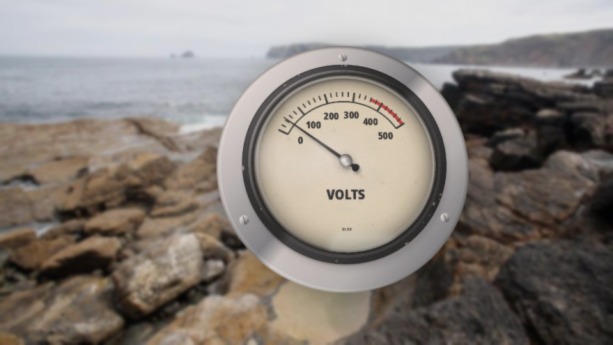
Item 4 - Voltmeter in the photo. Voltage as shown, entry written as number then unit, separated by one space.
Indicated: 40 V
